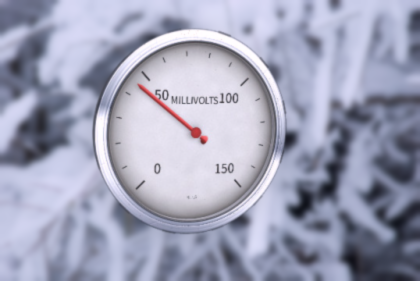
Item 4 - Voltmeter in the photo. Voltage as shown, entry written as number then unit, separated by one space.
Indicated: 45 mV
